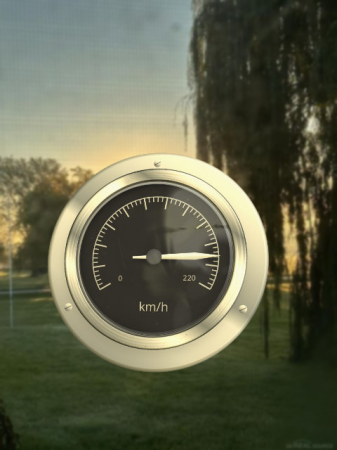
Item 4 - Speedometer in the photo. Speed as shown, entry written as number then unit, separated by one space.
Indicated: 192 km/h
